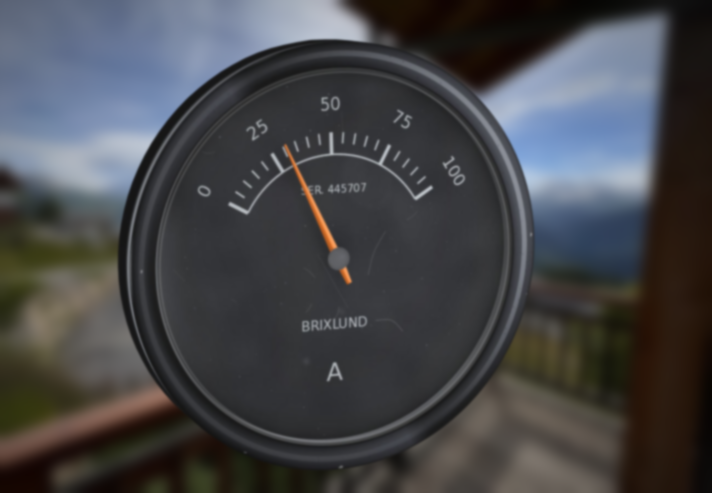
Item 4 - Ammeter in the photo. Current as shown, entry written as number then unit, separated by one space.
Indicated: 30 A
